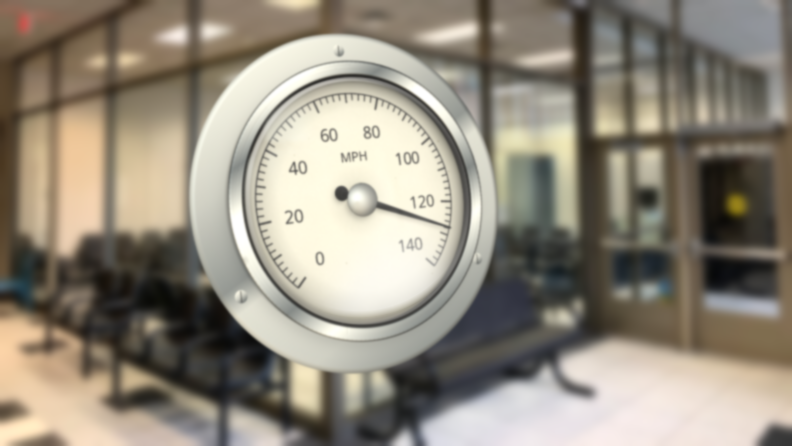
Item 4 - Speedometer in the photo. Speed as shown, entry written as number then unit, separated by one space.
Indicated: 128 mph
